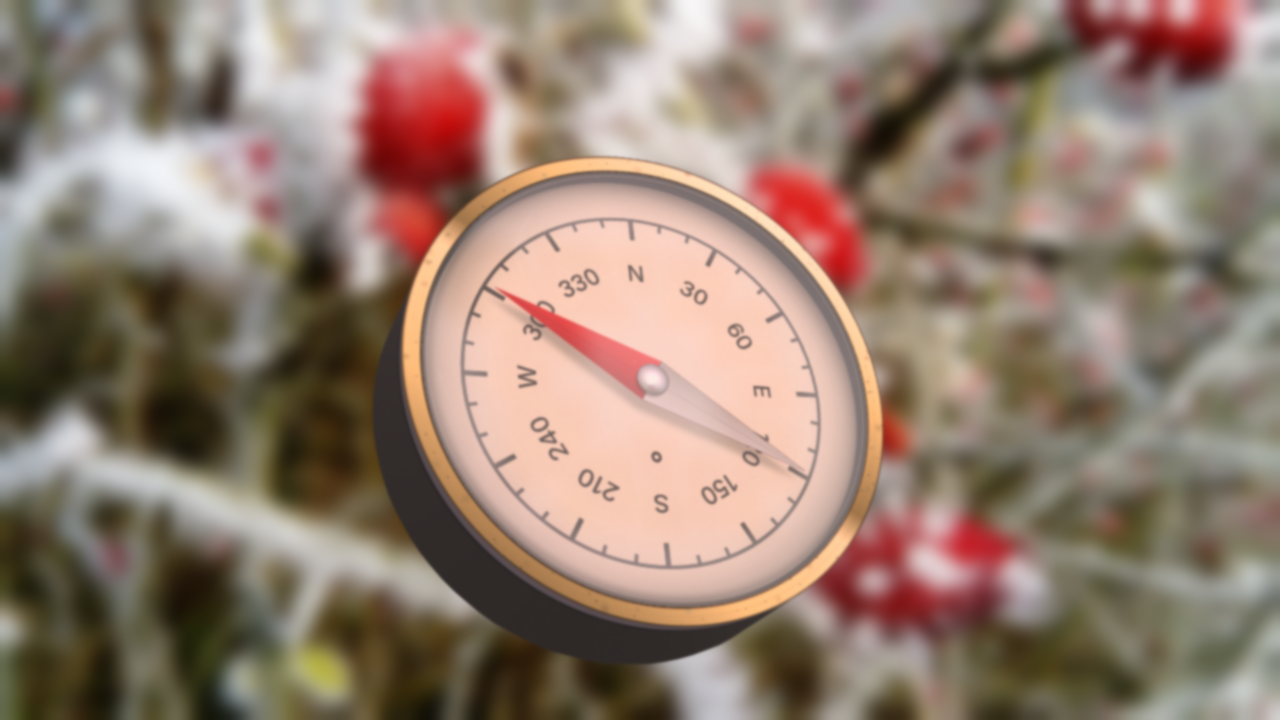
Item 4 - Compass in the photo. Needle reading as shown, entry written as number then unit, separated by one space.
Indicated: 300 °
